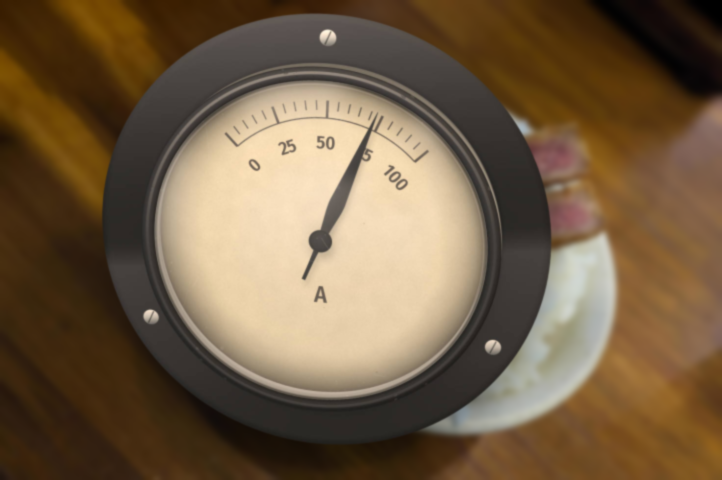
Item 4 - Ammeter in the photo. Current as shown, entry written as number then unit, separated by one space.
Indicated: 72.5 A
